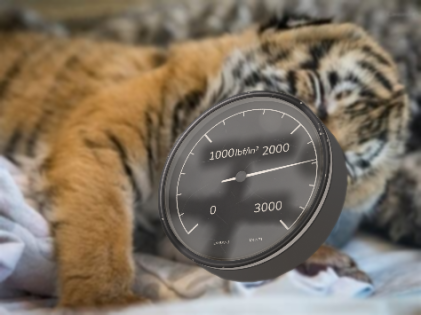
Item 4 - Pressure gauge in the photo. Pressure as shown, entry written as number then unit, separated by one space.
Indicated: 2400 psi
